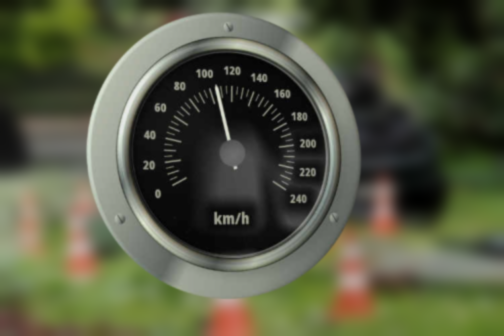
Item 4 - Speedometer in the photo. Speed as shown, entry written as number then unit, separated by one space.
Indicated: 105 km/h
